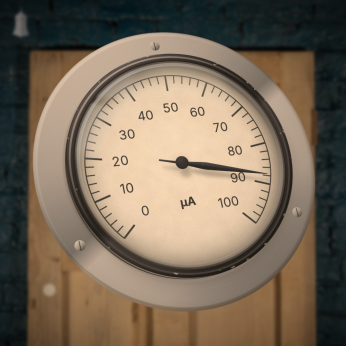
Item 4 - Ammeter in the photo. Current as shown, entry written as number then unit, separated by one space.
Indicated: 88 µA
